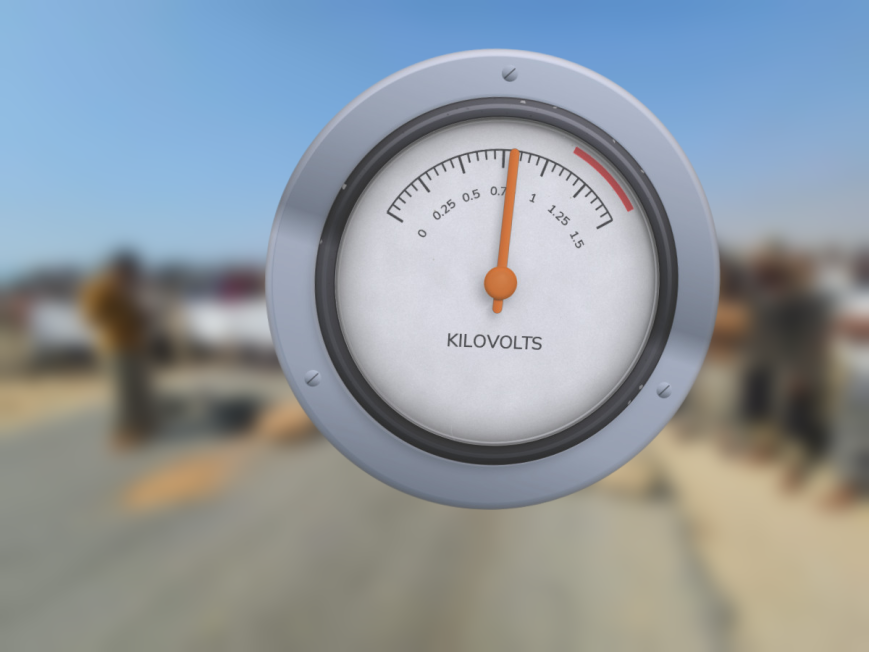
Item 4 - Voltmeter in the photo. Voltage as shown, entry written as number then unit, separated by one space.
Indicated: 0.8 kV
